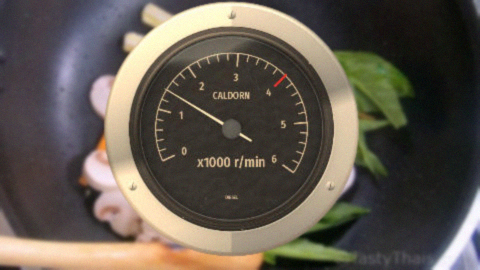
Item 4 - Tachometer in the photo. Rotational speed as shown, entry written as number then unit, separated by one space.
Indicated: 1400 rpm
